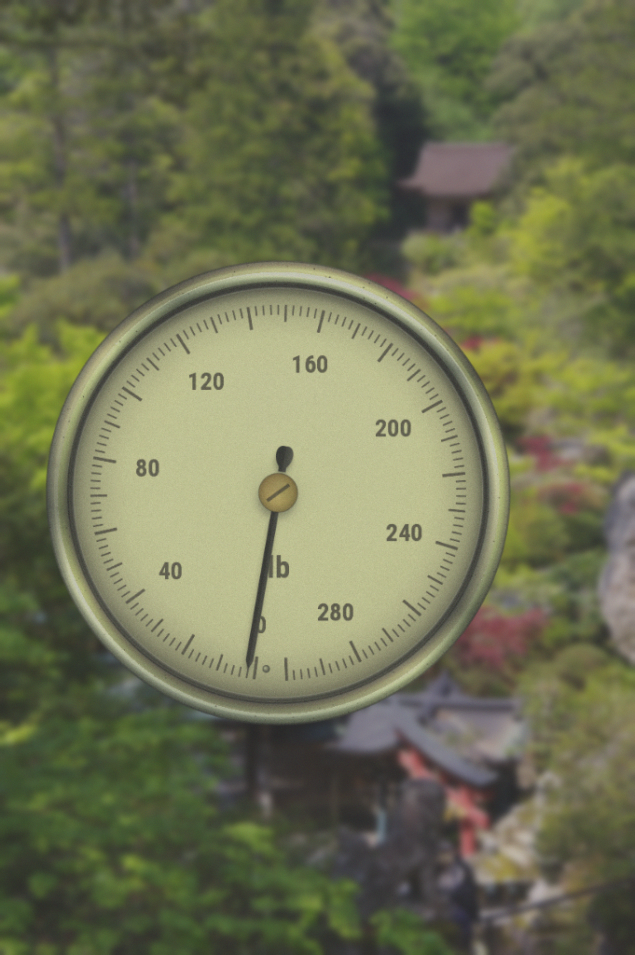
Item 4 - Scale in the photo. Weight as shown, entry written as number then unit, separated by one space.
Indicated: 2 lb
